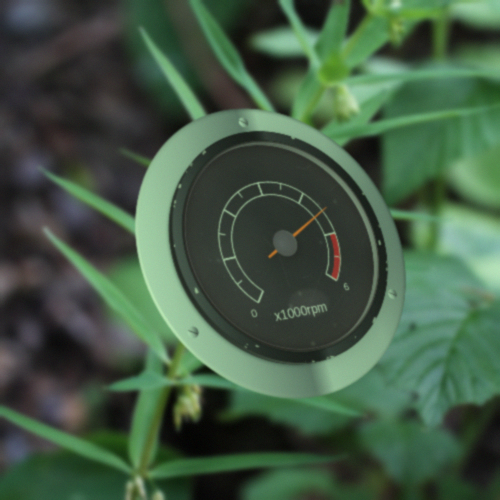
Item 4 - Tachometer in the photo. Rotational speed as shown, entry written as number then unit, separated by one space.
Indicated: 4500 rpm
